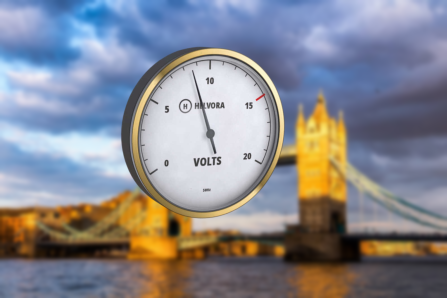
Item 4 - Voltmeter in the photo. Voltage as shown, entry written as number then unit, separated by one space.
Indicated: 8.5 V
